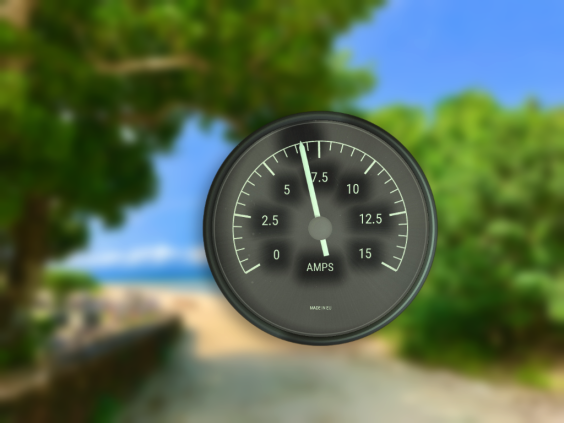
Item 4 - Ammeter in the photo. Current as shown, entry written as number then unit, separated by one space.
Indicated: 6.75 A
